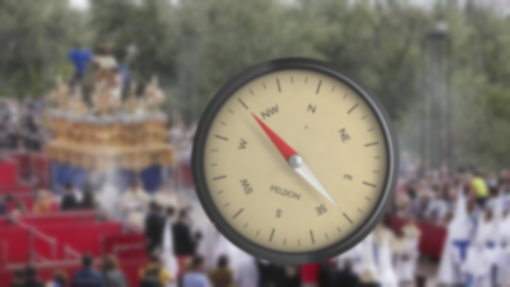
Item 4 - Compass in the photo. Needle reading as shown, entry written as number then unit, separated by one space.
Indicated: 300 °
